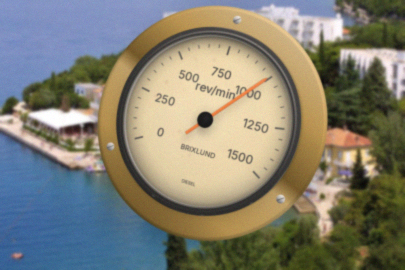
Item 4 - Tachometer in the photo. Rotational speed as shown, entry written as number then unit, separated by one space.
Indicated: 1000 rpm
